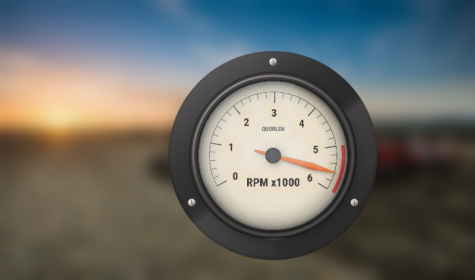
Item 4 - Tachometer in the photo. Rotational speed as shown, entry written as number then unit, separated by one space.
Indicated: 5600 rpm
